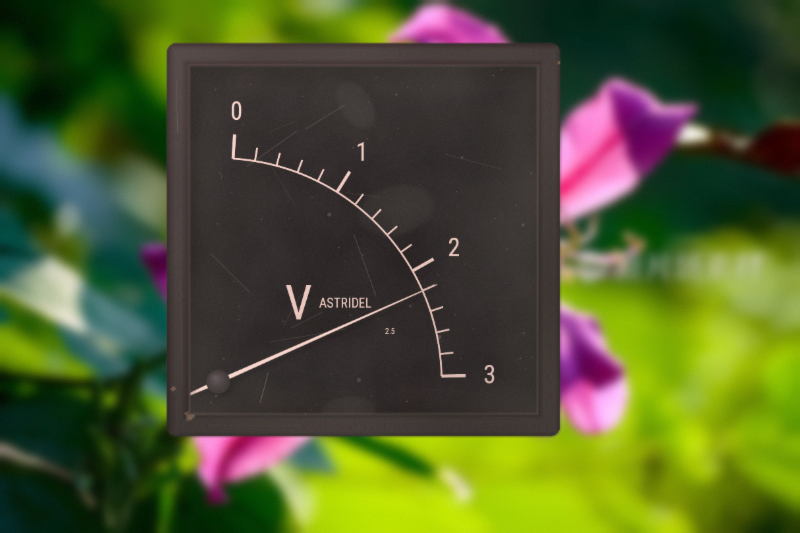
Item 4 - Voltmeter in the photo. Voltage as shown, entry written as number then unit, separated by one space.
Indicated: 2.2 V
